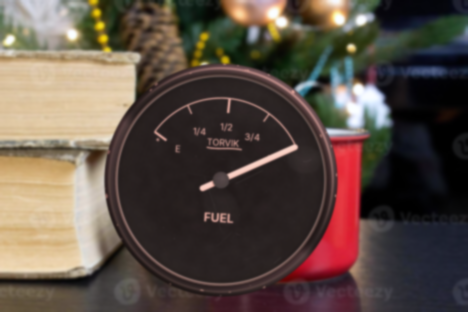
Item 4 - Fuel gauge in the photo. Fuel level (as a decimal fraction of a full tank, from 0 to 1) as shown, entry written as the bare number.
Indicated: 1
